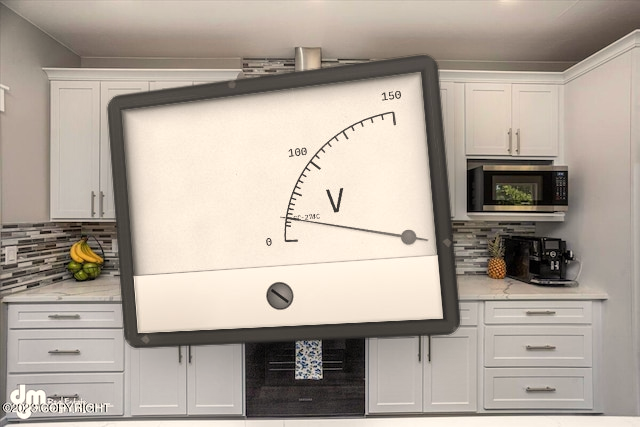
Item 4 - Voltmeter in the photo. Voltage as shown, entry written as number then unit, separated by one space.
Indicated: 50 V
